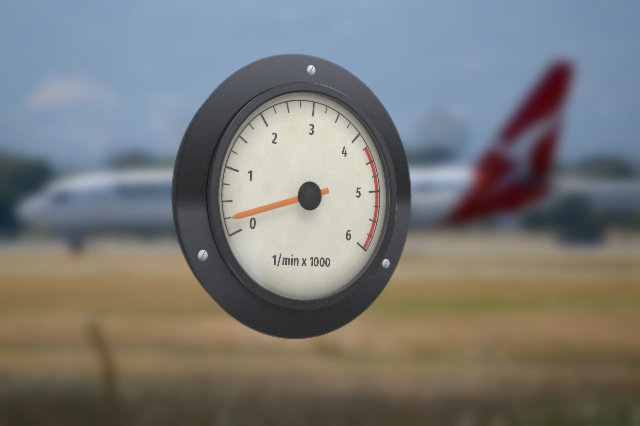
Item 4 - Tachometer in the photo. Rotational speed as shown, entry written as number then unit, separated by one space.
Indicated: 250 rpm
